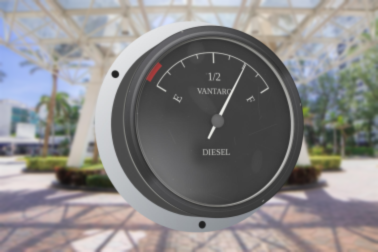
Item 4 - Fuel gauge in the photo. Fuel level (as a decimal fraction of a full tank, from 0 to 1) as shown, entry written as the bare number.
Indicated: 0.75
